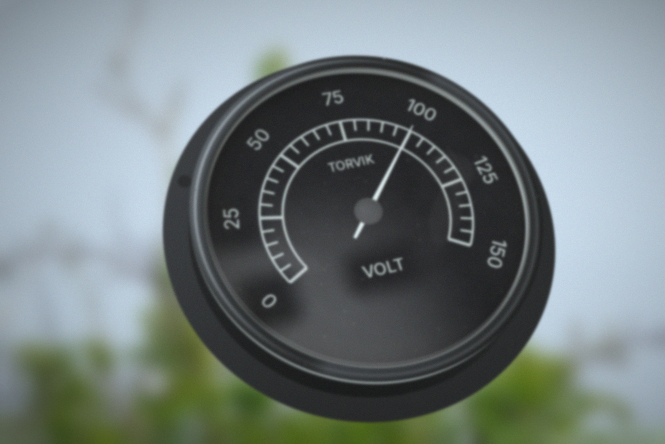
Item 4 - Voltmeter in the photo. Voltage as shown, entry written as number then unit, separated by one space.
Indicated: 100 V
